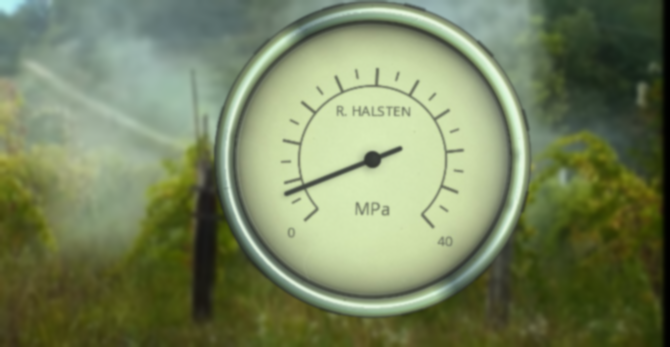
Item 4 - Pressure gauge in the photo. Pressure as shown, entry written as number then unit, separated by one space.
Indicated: 3 MPa
